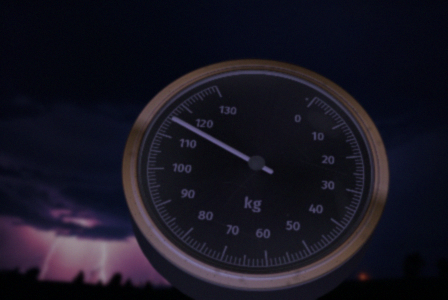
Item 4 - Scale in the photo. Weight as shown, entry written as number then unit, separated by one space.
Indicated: 115 kg
